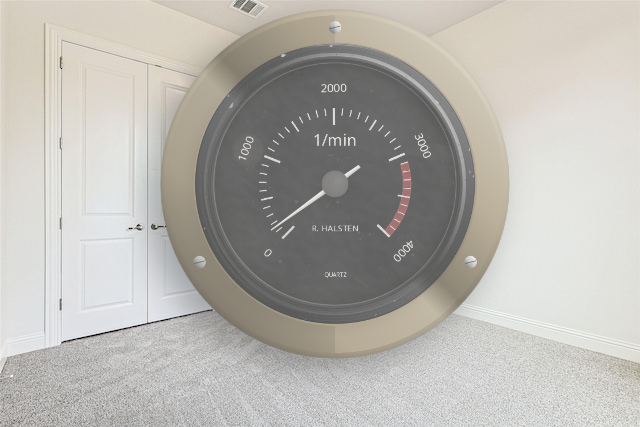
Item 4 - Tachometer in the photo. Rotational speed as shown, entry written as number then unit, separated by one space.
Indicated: 150 rpm
